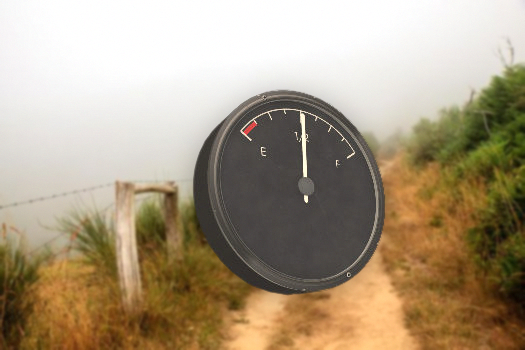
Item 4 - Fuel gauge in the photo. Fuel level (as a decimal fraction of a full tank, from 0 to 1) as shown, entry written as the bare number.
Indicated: 0.5
